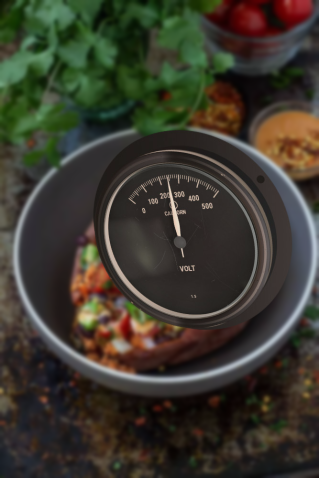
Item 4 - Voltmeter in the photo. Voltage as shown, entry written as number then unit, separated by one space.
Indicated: 250 V
